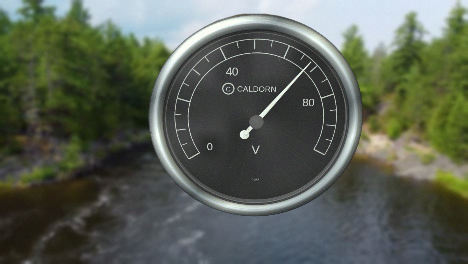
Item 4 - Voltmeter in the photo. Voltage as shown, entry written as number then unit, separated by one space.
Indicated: 67.5 V
